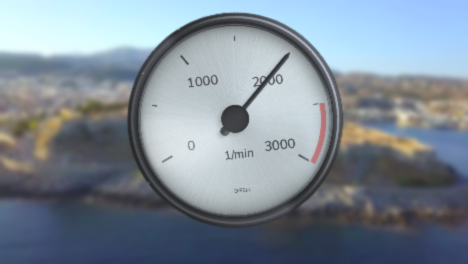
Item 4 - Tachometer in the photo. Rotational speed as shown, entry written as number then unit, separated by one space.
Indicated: 2000 rpm
